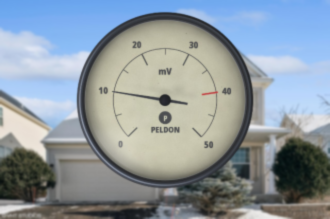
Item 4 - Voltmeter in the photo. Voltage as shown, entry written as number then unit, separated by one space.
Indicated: 10 mV
